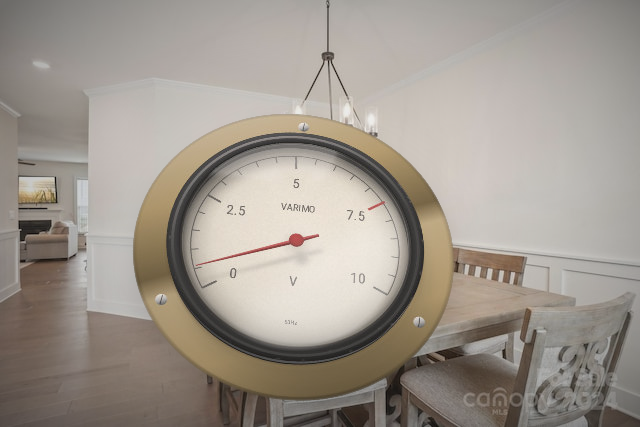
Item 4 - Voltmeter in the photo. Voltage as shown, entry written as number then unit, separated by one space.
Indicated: 0.5 V
